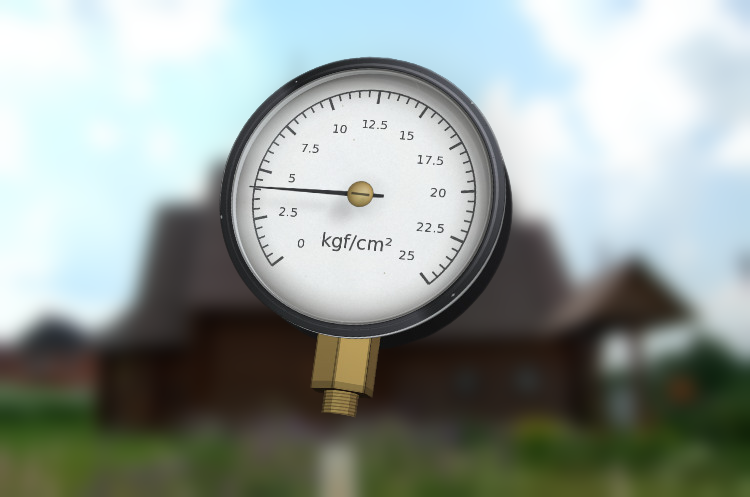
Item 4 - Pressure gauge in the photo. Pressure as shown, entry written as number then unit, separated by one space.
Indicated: 4 kg/cm²
